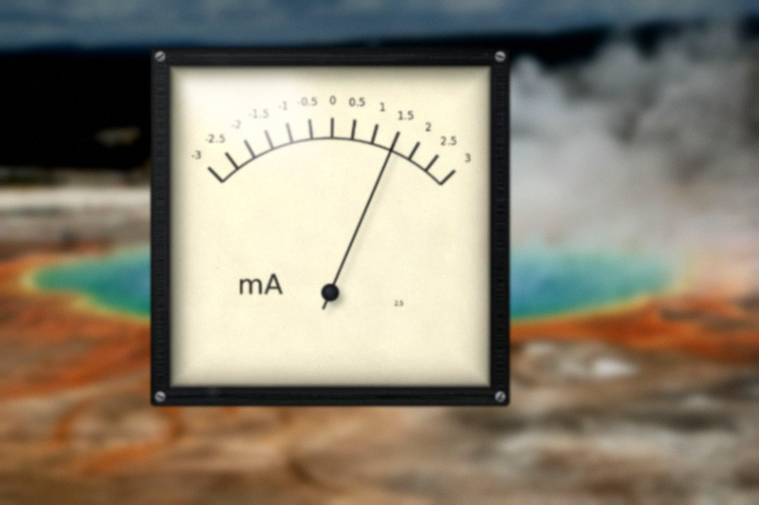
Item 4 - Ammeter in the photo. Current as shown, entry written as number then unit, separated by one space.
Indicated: 1.5 mA
